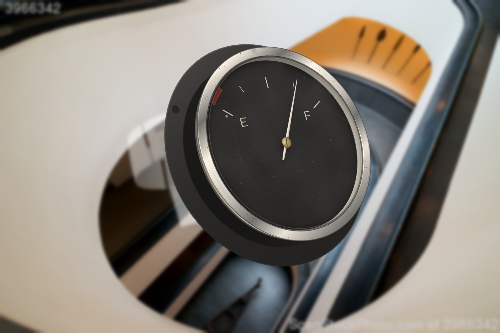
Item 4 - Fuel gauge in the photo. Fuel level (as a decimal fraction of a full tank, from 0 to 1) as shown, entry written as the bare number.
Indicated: 0.75
